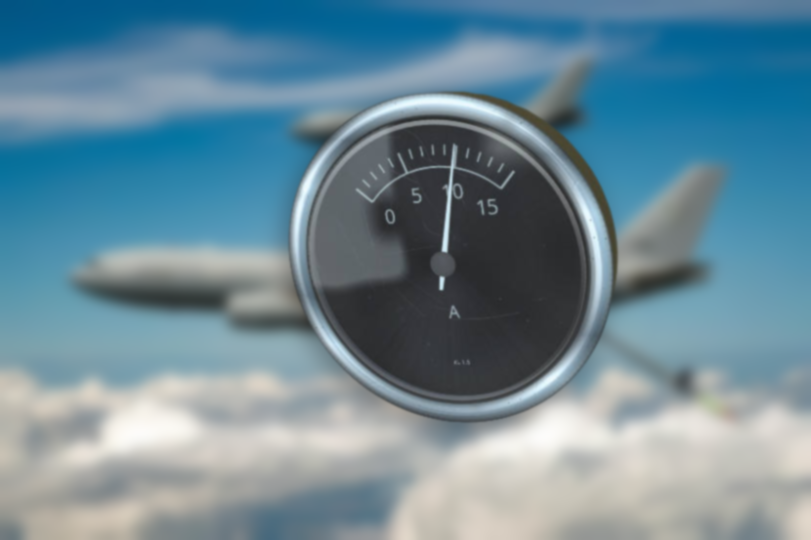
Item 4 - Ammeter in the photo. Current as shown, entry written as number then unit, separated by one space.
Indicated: 10 A
